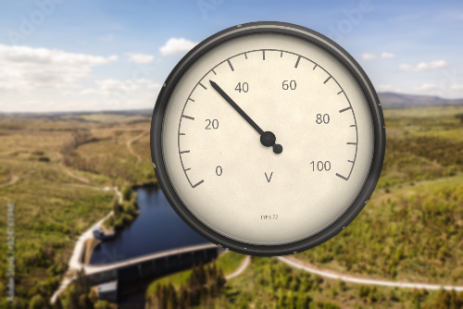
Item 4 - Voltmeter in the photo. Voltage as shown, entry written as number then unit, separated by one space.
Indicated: 32.5 V
